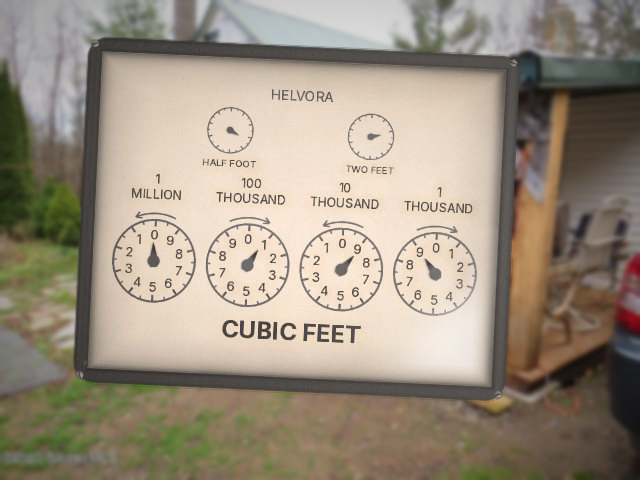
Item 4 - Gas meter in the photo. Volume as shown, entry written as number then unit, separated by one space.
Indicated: 8900 ft³
